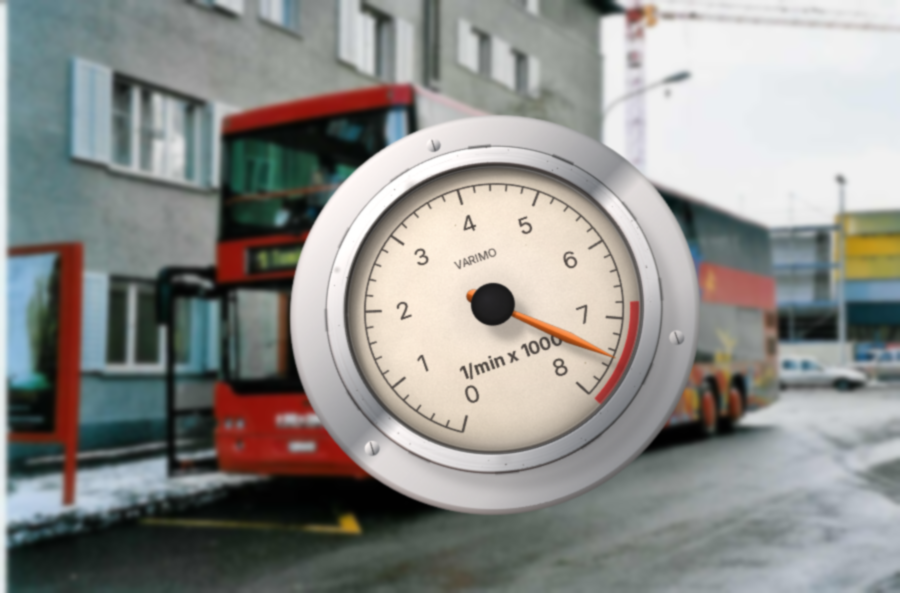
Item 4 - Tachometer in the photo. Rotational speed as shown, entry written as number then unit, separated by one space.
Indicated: 7500 rpm
